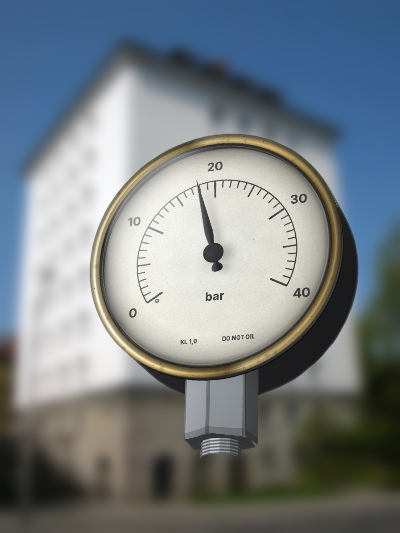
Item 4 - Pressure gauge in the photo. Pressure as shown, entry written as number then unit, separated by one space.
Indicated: 18 bar
